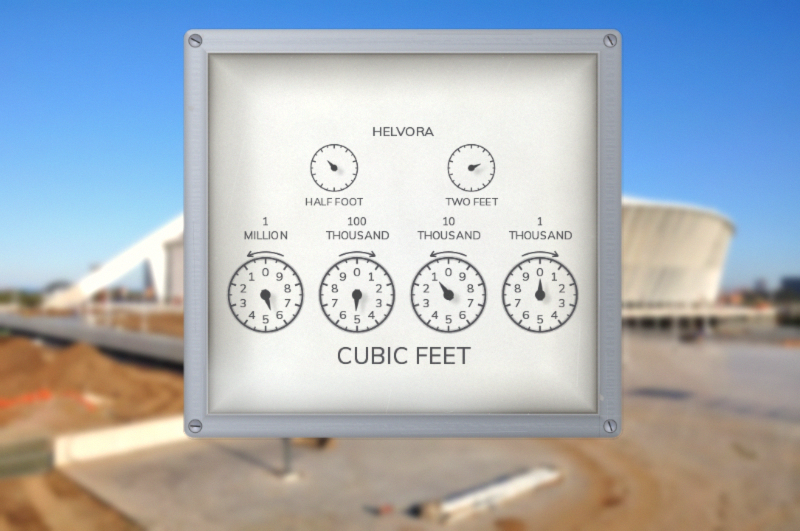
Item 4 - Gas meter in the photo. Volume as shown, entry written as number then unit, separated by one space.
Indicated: 551000 ft³
